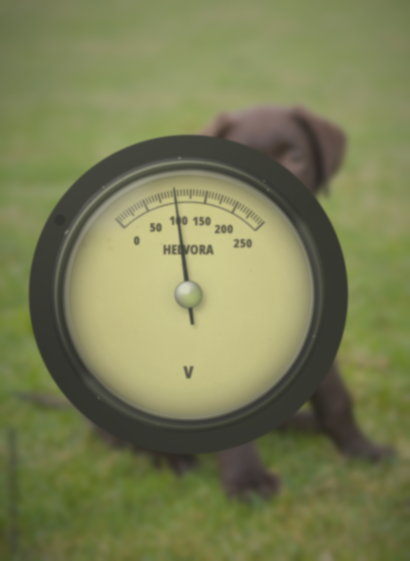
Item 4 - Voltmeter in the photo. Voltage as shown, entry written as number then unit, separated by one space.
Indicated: 100 V
